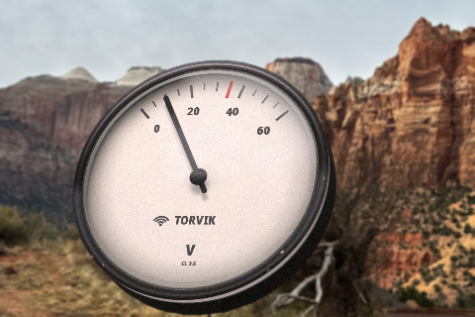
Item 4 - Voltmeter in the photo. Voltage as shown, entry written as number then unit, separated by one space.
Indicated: 10 V
